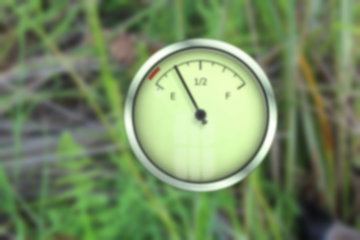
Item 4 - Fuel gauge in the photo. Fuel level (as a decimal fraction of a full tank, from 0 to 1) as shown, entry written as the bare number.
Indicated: 0.25
